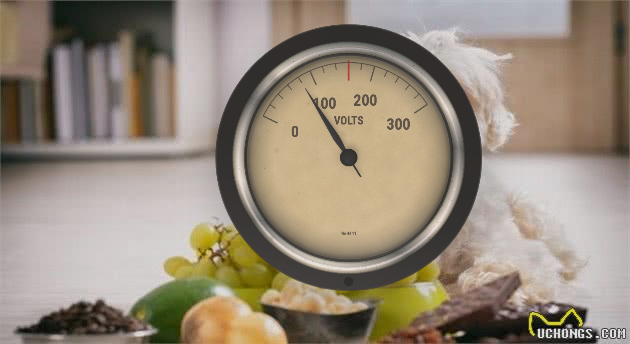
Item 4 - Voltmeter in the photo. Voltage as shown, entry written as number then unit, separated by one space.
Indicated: 80 V
